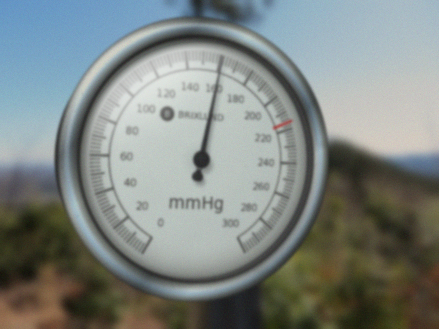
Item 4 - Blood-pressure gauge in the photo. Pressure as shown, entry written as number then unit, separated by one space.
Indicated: 160 mmHg
